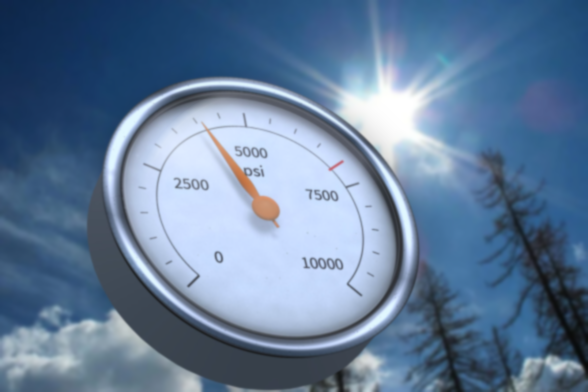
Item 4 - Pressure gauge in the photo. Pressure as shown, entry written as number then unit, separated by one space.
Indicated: 4000 psi
